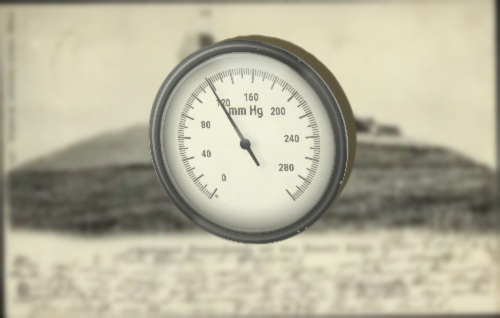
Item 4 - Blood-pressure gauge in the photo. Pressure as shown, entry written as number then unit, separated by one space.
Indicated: 120 mmHg
